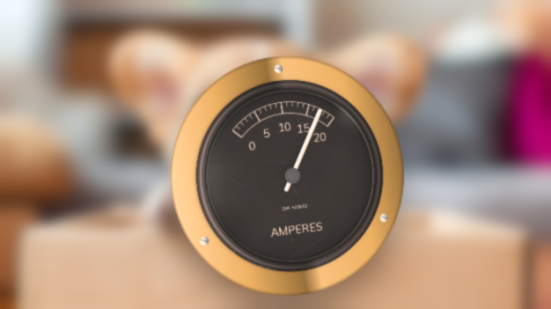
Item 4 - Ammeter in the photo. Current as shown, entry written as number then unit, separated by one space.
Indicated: 17 A
